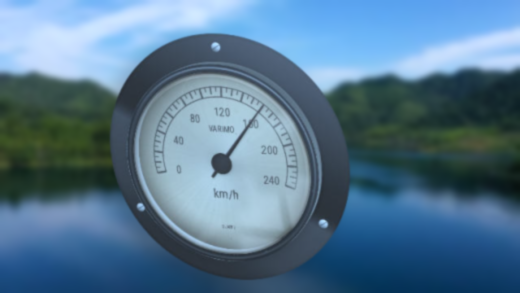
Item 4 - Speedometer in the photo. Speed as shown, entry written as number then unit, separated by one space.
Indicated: 160 km/h
